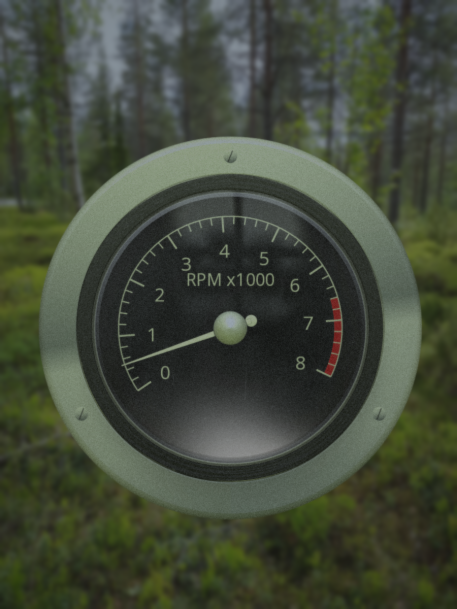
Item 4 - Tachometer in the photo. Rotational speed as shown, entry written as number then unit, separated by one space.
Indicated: 500 rpm
